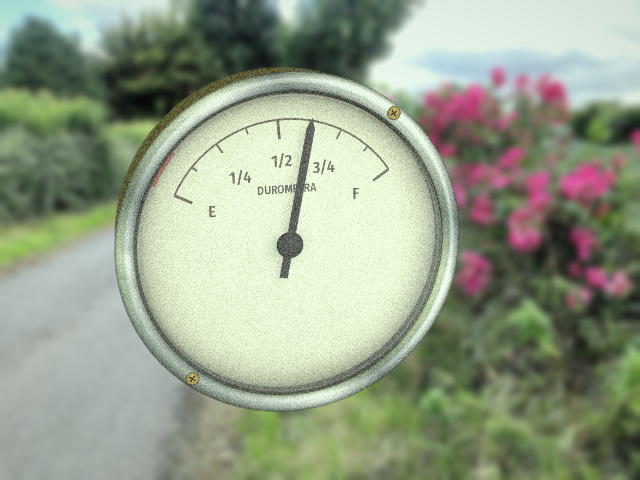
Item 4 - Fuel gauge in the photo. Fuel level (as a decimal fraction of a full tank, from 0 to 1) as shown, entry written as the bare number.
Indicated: 0.625
